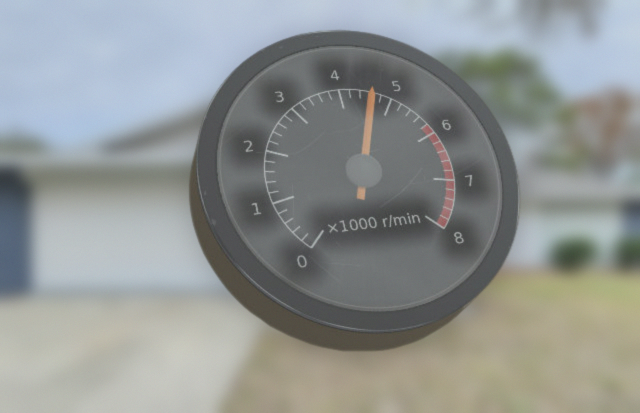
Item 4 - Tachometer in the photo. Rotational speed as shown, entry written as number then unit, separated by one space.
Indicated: 4600 rpm
